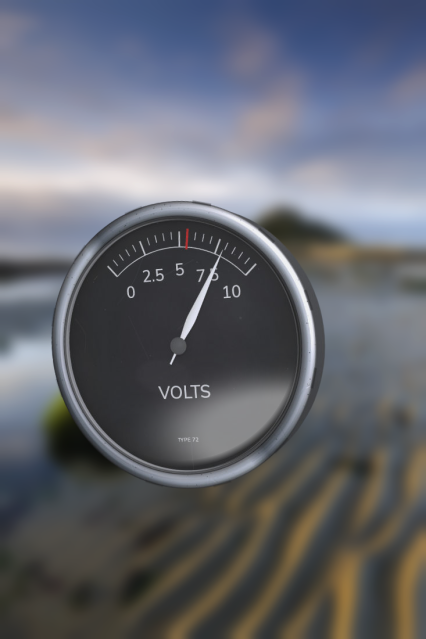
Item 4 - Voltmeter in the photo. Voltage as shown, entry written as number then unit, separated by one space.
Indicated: 8 V
